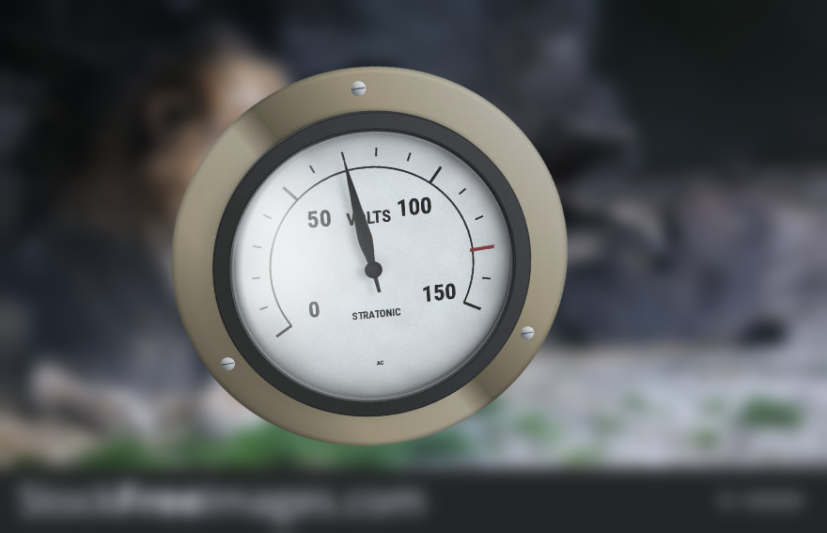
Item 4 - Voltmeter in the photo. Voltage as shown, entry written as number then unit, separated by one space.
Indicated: 70 V
